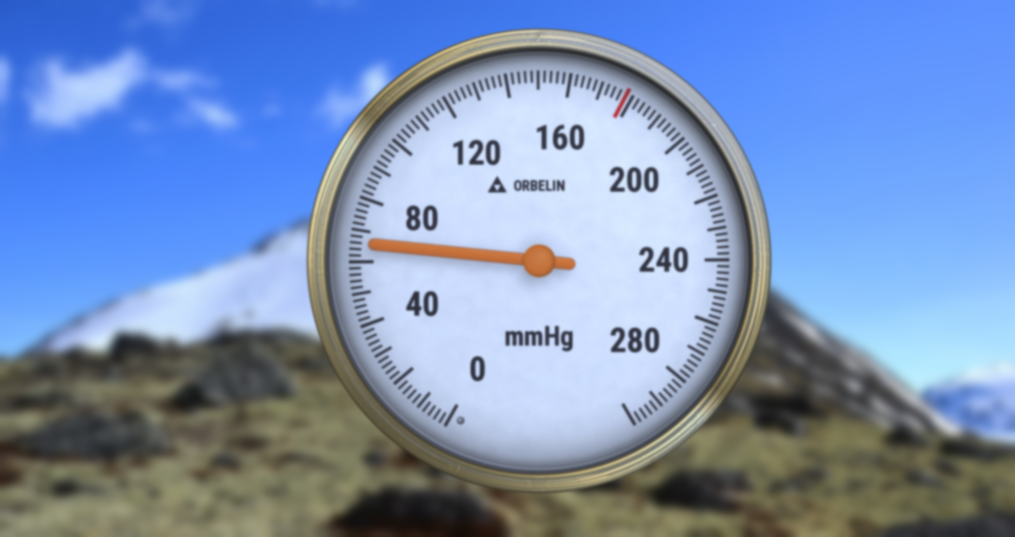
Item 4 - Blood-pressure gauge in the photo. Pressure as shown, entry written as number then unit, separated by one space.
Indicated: 66 mmHg
